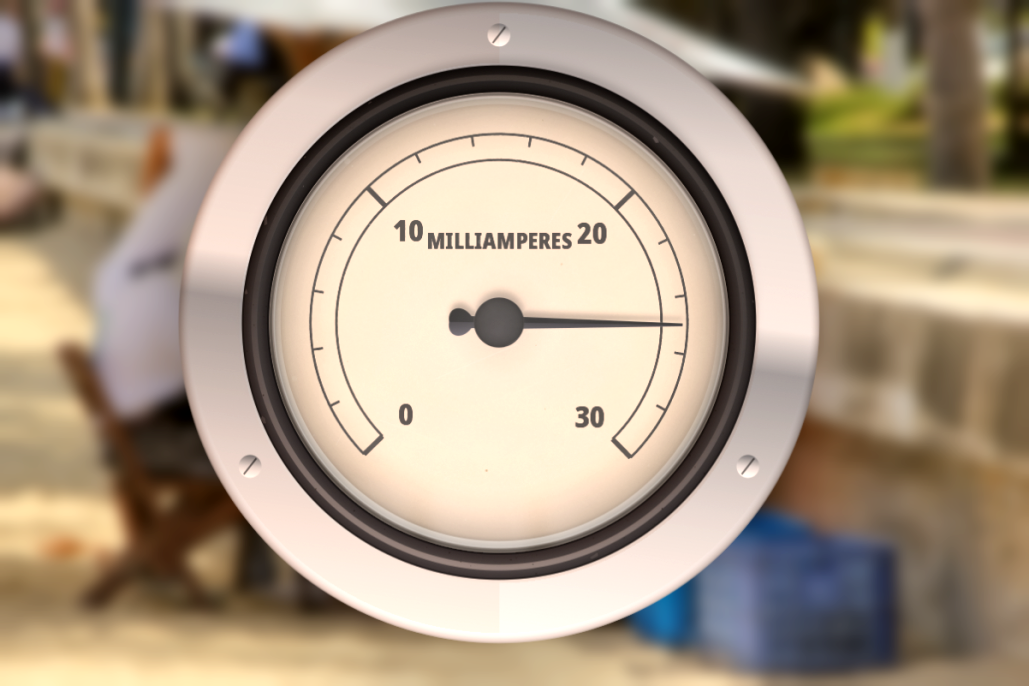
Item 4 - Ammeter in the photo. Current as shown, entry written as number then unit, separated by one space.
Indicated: 25 mA
